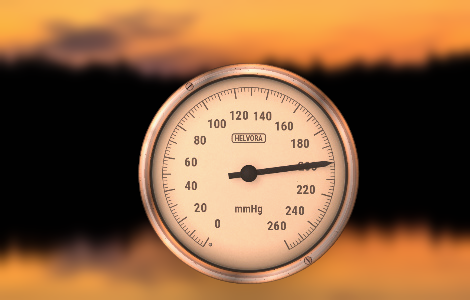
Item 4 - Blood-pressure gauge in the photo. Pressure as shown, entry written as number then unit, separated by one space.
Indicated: 200 mmHg
